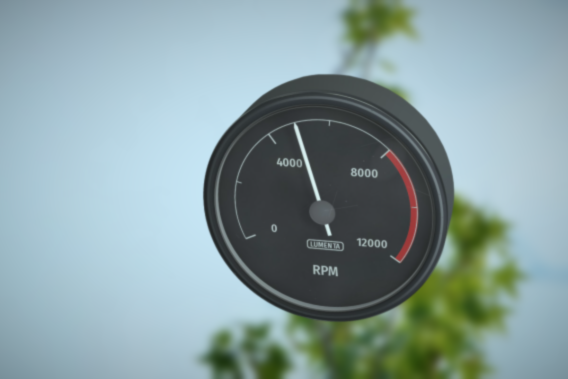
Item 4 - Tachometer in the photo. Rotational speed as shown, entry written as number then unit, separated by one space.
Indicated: 5000 rpm
